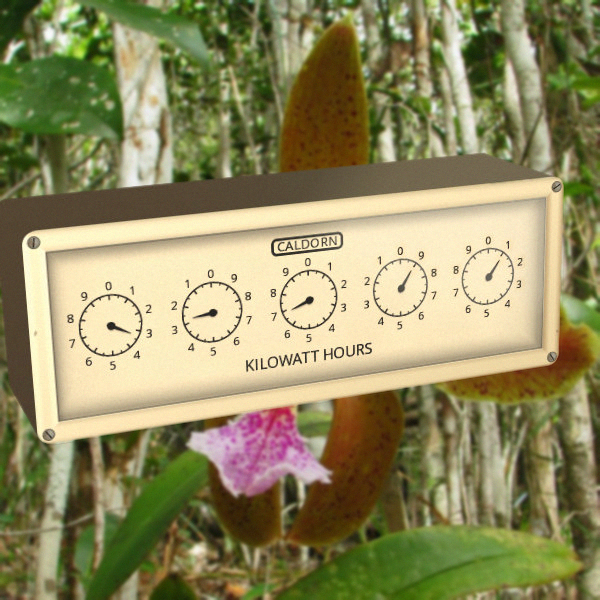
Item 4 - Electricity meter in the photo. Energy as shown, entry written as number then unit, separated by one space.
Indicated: 32691 kWh
